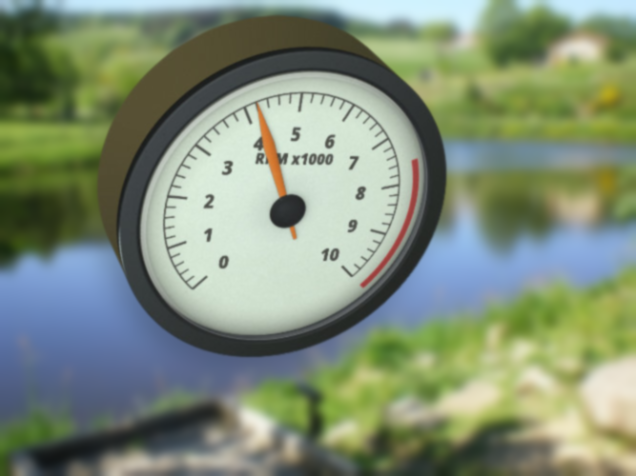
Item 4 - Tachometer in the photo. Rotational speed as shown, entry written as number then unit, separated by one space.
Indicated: 4200 rpm
